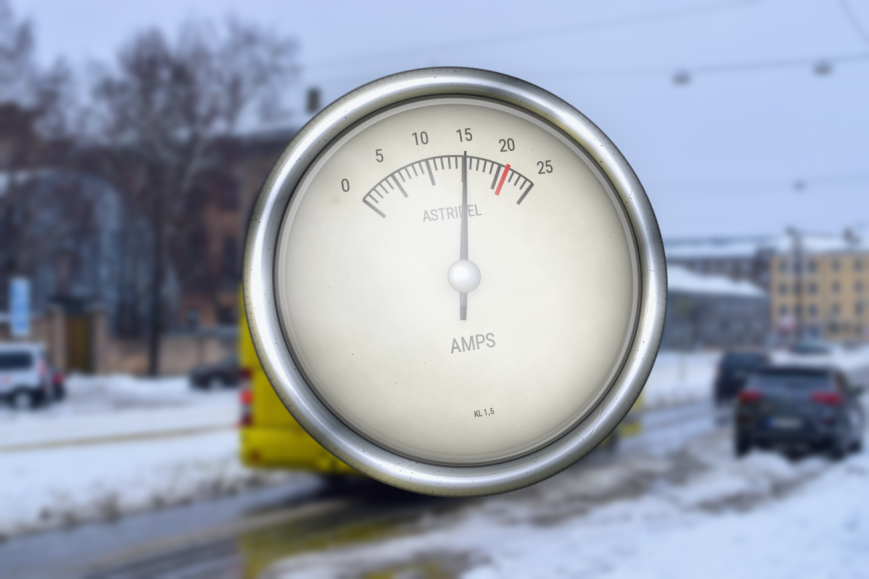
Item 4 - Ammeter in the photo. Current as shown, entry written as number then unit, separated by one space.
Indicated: 15 A
